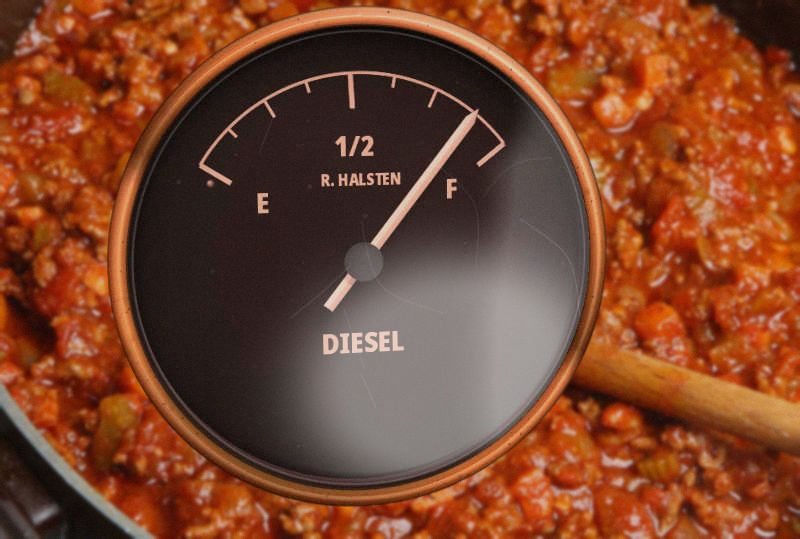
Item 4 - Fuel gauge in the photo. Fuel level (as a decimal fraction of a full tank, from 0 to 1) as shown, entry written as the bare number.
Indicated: 0.875
